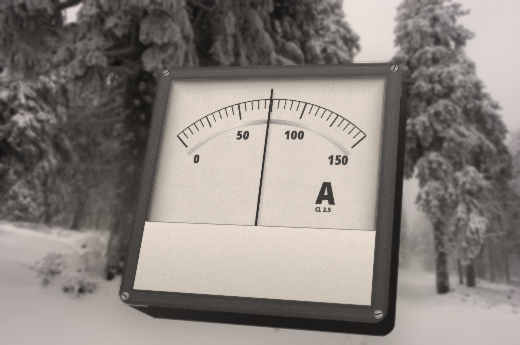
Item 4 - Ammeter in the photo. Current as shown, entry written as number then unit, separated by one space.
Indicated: 75 A
